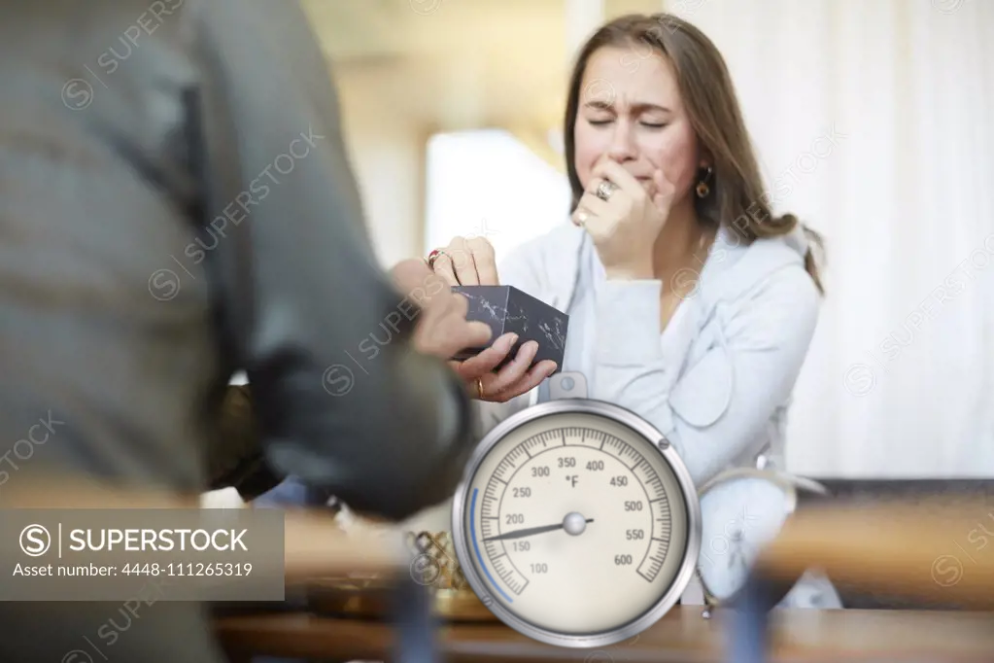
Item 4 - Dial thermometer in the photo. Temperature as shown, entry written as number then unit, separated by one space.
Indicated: 175 °F
